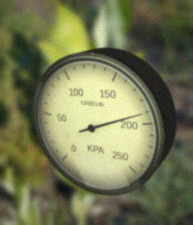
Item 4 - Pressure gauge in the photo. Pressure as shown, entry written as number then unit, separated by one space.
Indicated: 190 kPa
